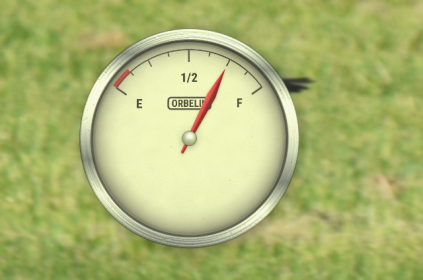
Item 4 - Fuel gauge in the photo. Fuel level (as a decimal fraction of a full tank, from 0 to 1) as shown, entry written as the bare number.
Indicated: 0.75
